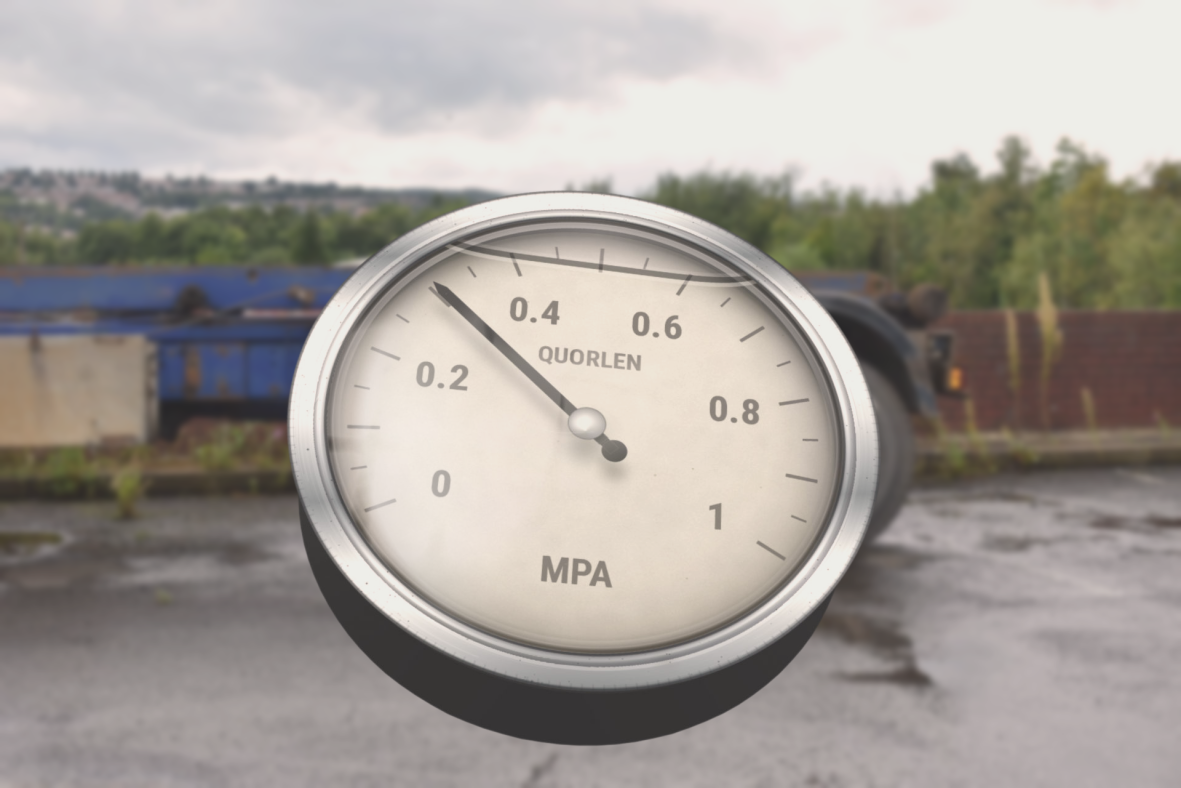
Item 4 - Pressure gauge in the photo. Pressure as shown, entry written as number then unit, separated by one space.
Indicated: 0.3 MPa
